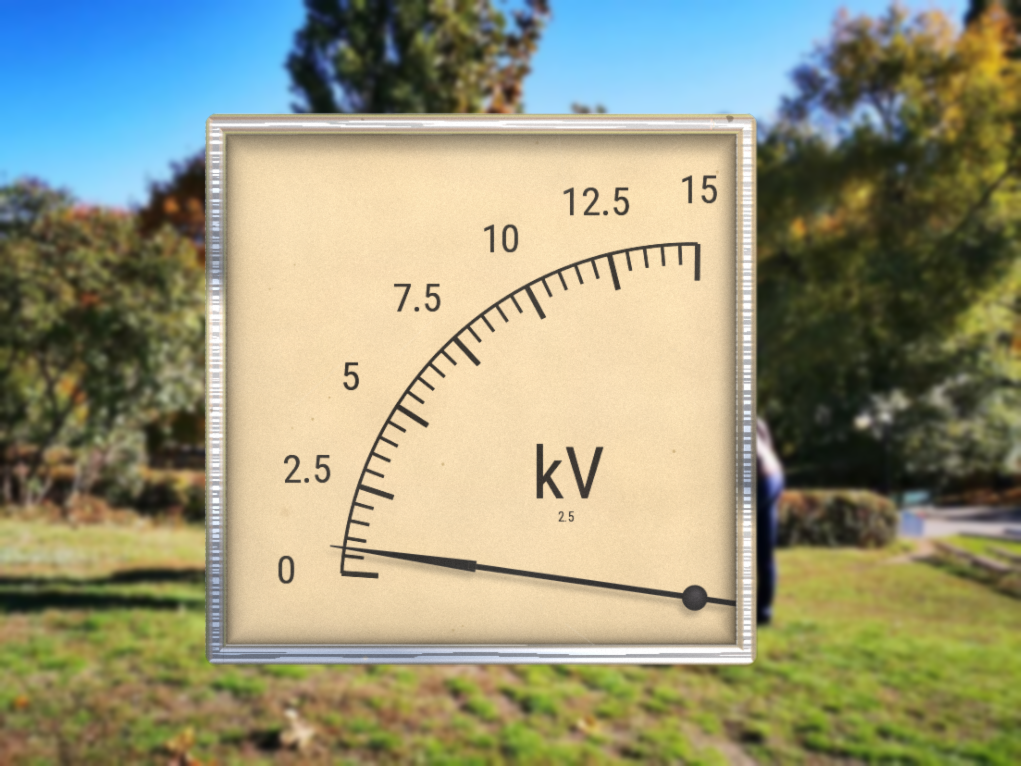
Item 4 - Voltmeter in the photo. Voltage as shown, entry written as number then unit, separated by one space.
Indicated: 0.75 kV
